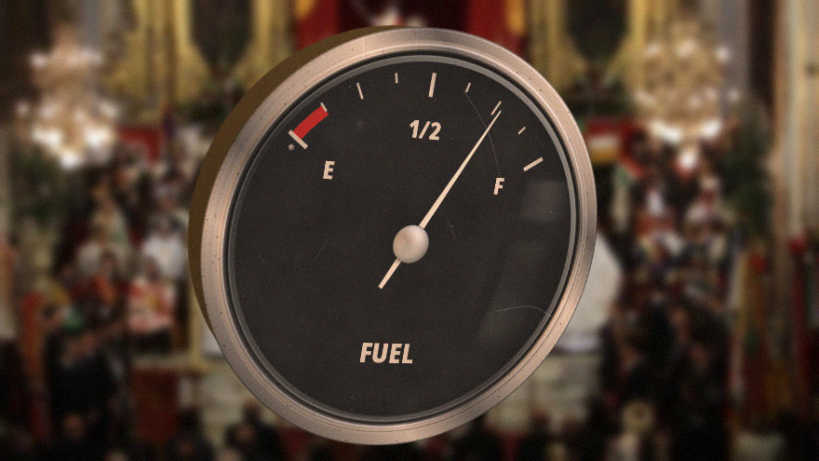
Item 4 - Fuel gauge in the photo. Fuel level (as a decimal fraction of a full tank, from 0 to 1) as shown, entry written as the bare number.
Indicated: 0.75
